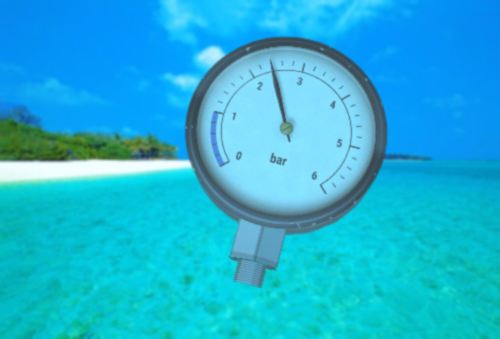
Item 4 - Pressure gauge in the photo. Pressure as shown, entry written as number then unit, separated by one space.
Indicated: 2.4 bar
